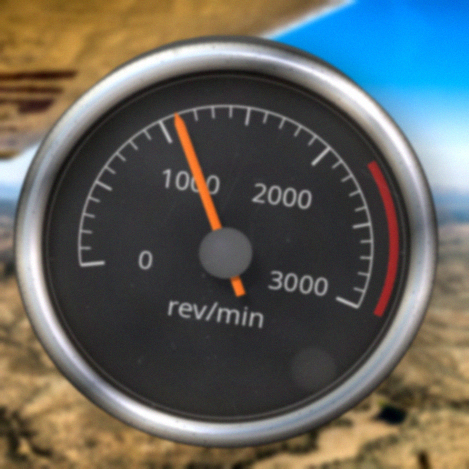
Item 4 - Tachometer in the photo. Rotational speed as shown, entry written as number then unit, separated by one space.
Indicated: 1100 rpm
